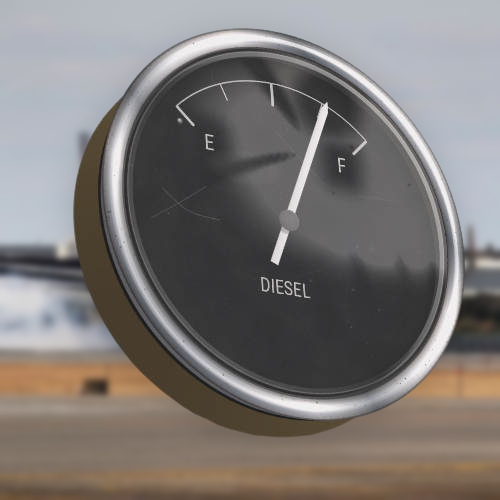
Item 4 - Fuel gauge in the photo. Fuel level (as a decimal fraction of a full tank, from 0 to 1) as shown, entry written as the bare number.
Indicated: 0.75
